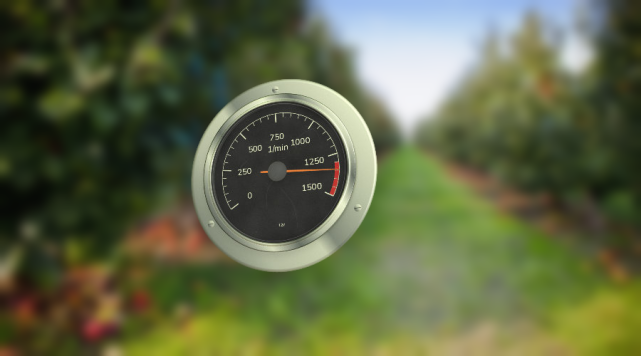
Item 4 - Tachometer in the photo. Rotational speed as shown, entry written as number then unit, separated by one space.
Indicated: 1350 rpm
